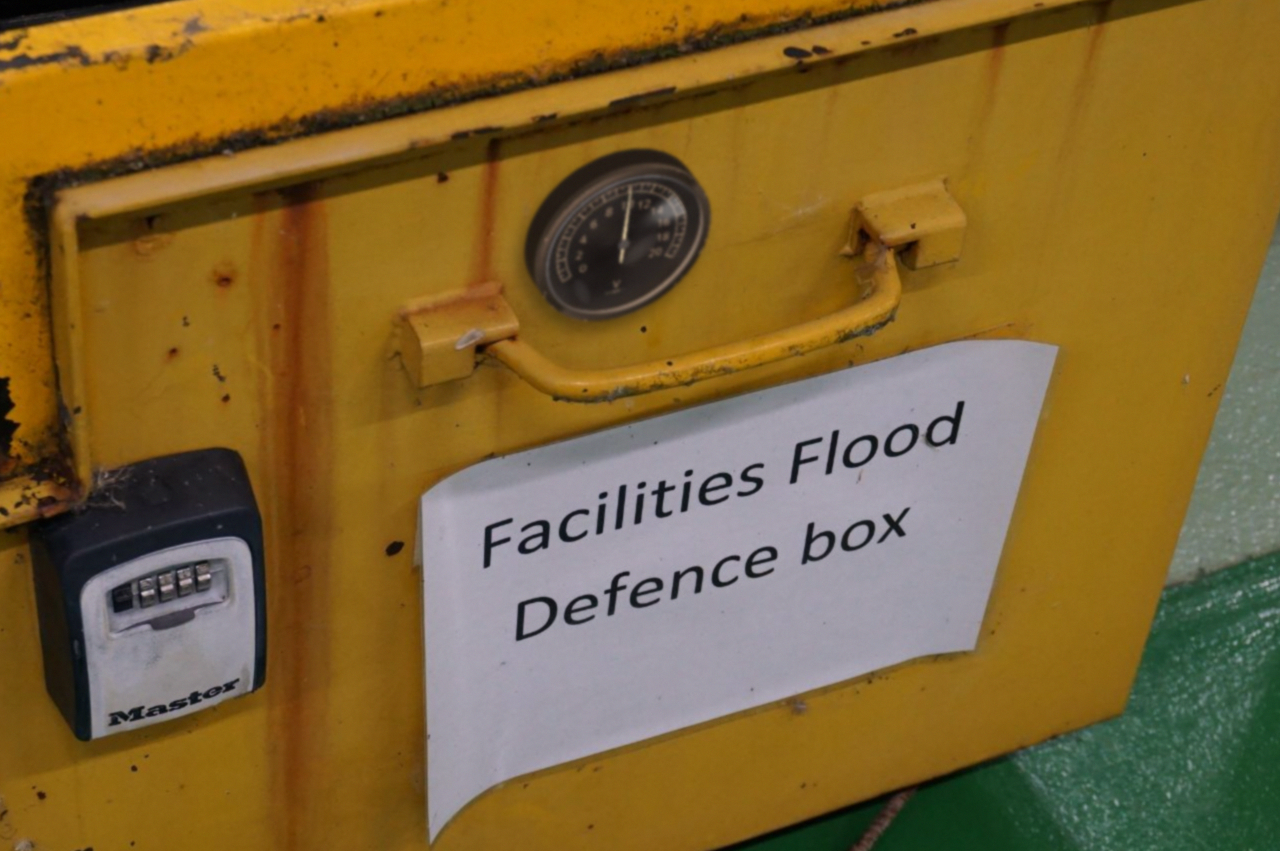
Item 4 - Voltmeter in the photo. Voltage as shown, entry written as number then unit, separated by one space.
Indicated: 10 V
